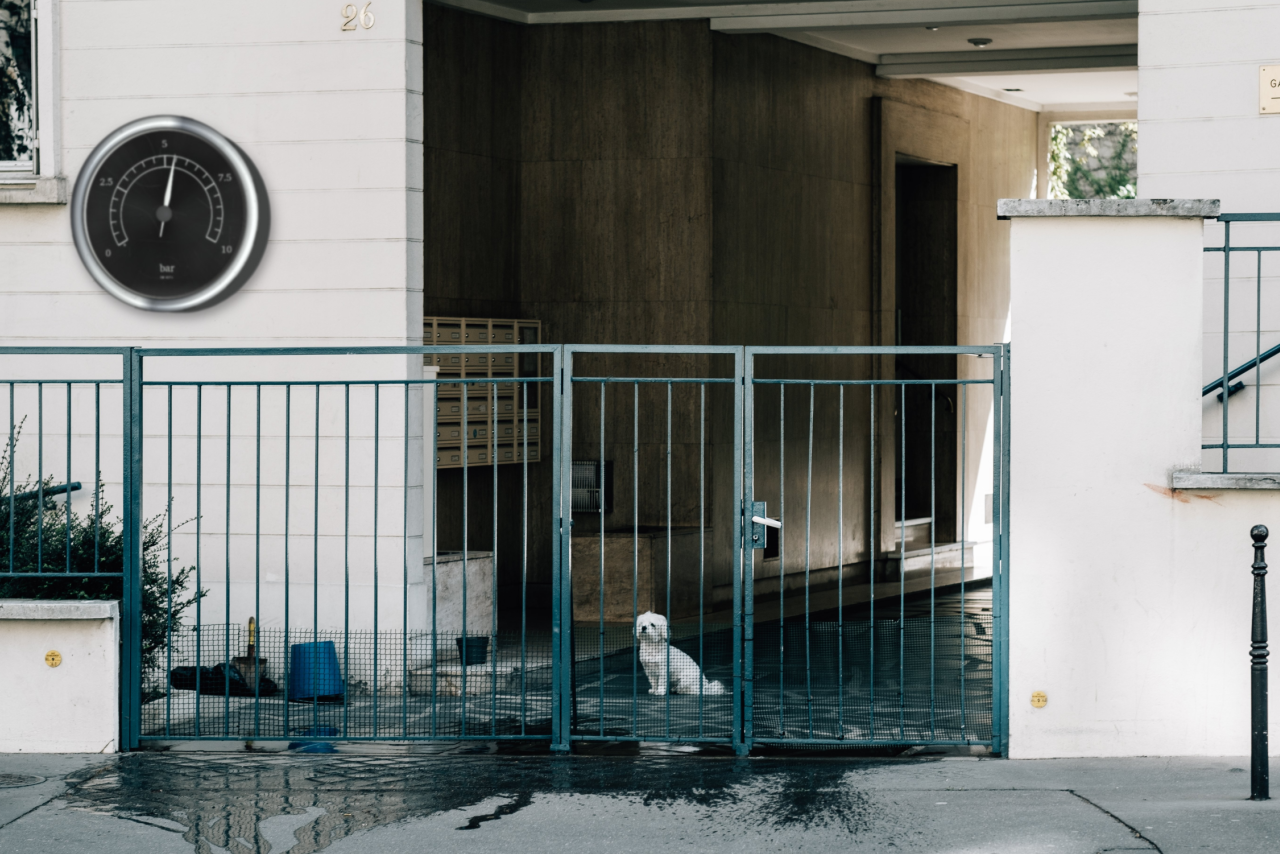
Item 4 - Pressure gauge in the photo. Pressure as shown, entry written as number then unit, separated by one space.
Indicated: 5.5 bar
